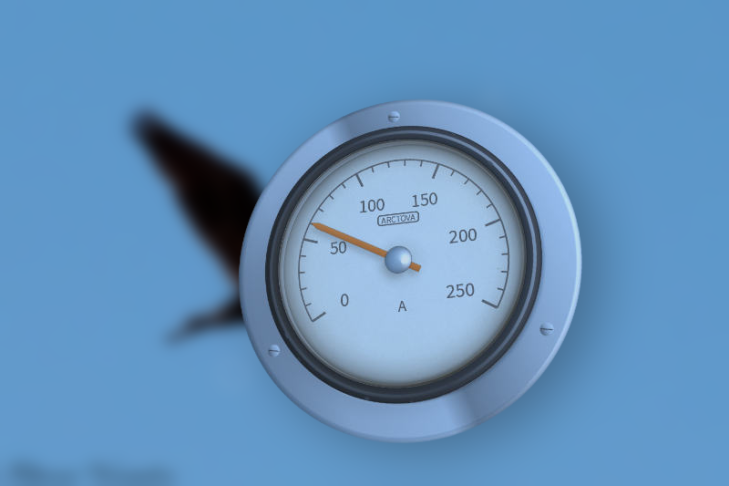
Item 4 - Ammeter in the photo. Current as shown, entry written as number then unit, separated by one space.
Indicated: 60 A
